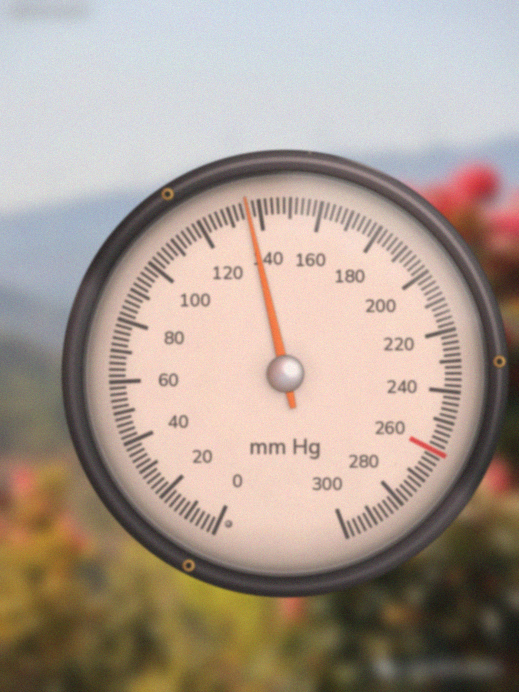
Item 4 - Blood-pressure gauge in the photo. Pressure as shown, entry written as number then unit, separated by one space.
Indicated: 136 mmHg
